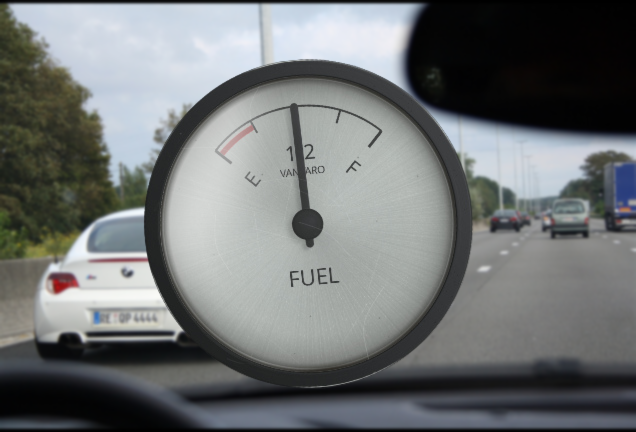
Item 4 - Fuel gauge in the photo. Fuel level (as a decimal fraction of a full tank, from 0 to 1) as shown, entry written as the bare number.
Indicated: 0.5
